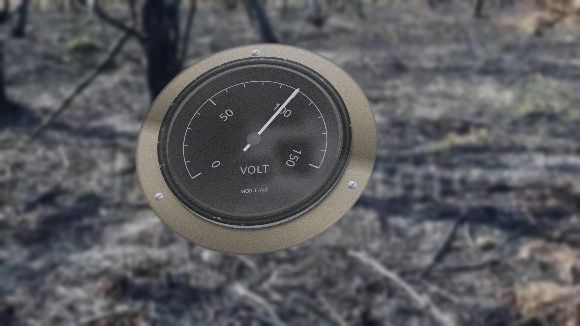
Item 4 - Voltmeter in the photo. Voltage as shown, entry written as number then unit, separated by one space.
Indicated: 100 V
